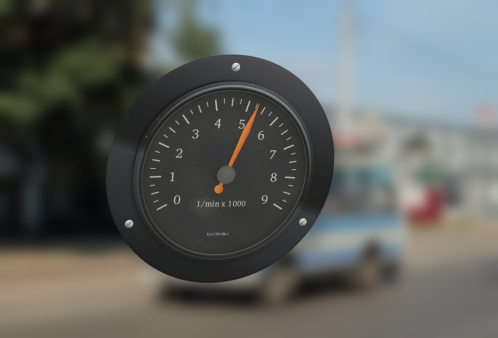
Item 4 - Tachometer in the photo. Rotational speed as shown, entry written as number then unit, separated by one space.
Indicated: 5250 rpm
